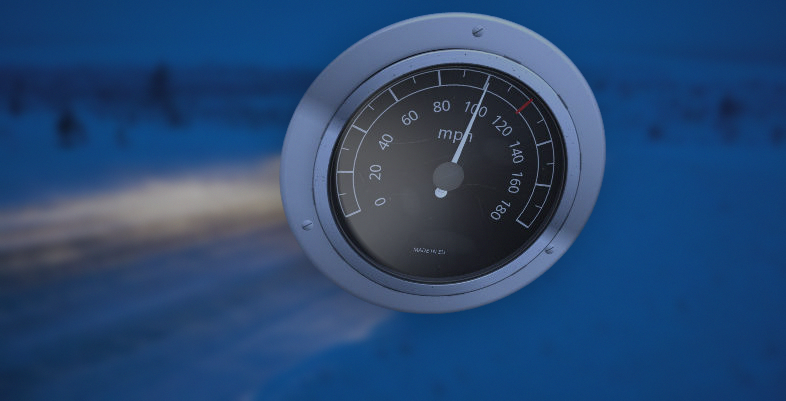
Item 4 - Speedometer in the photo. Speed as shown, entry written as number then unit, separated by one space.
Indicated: 100 mph
